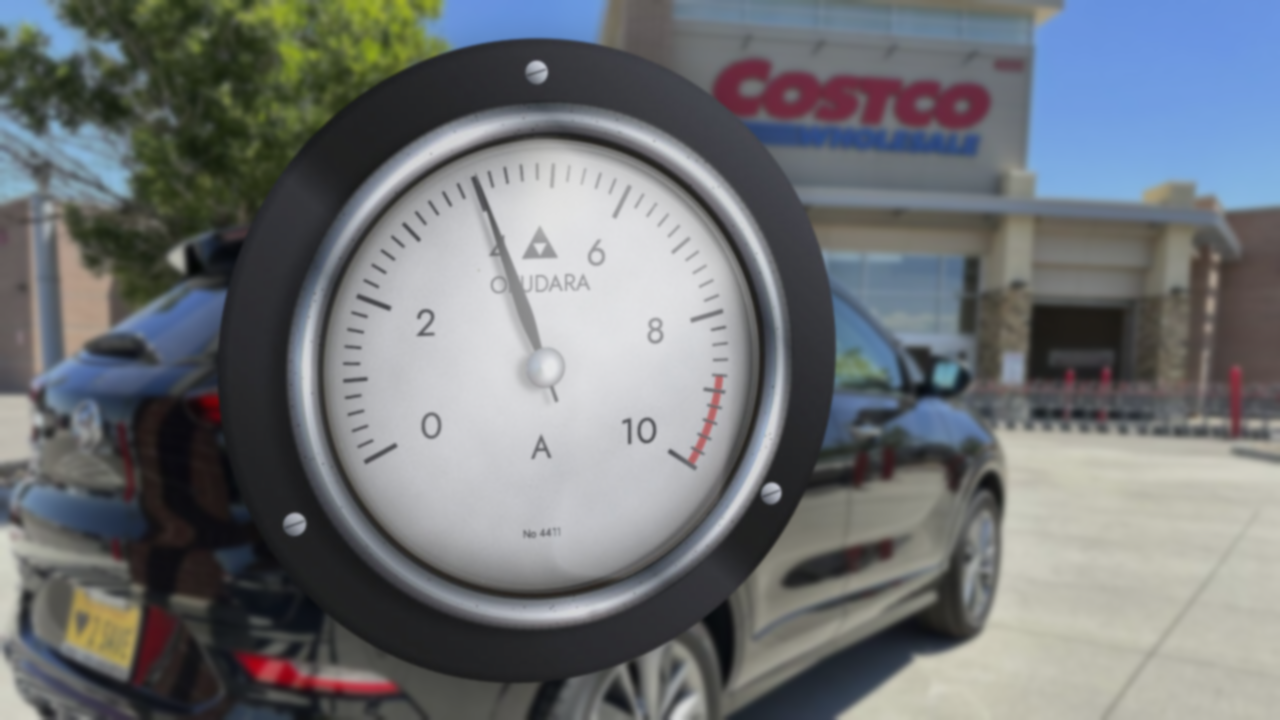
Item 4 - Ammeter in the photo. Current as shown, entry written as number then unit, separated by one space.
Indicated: 4 A
